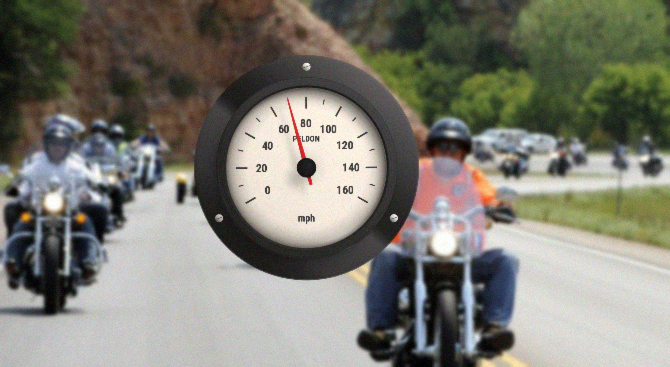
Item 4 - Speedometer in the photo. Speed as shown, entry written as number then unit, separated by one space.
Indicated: 70 mph
